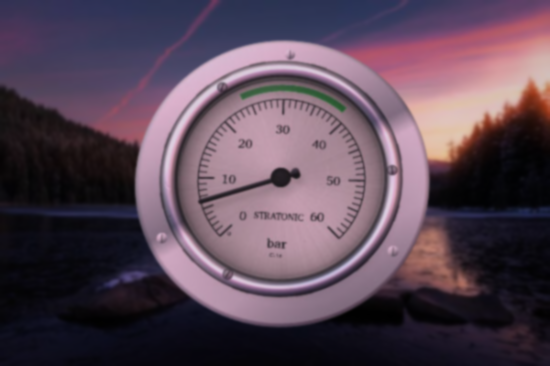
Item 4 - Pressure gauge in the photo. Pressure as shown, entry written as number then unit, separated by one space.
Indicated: 6 bar
